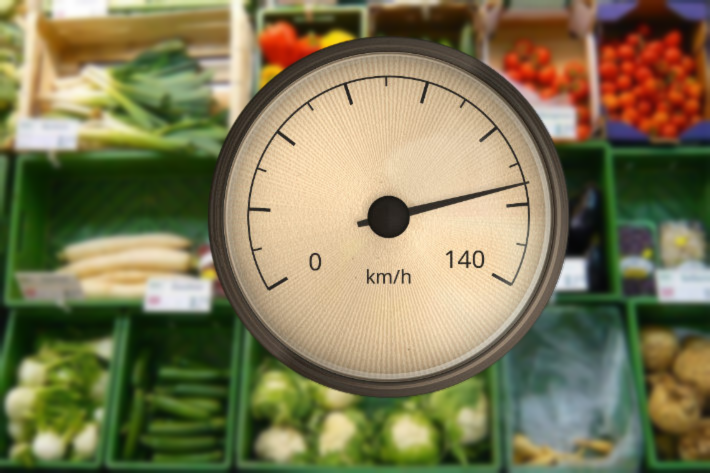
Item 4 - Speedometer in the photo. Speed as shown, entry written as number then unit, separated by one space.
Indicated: 115 km/h
